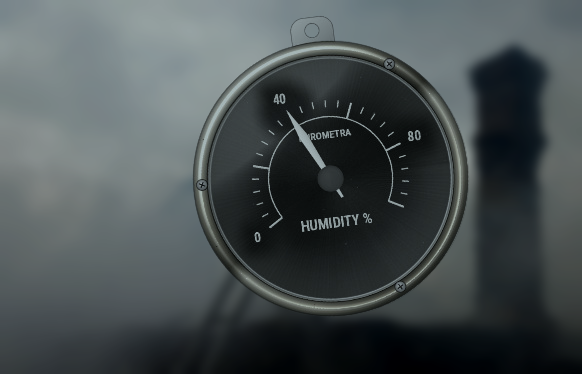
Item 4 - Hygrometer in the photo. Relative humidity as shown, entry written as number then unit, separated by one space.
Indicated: 40 %
